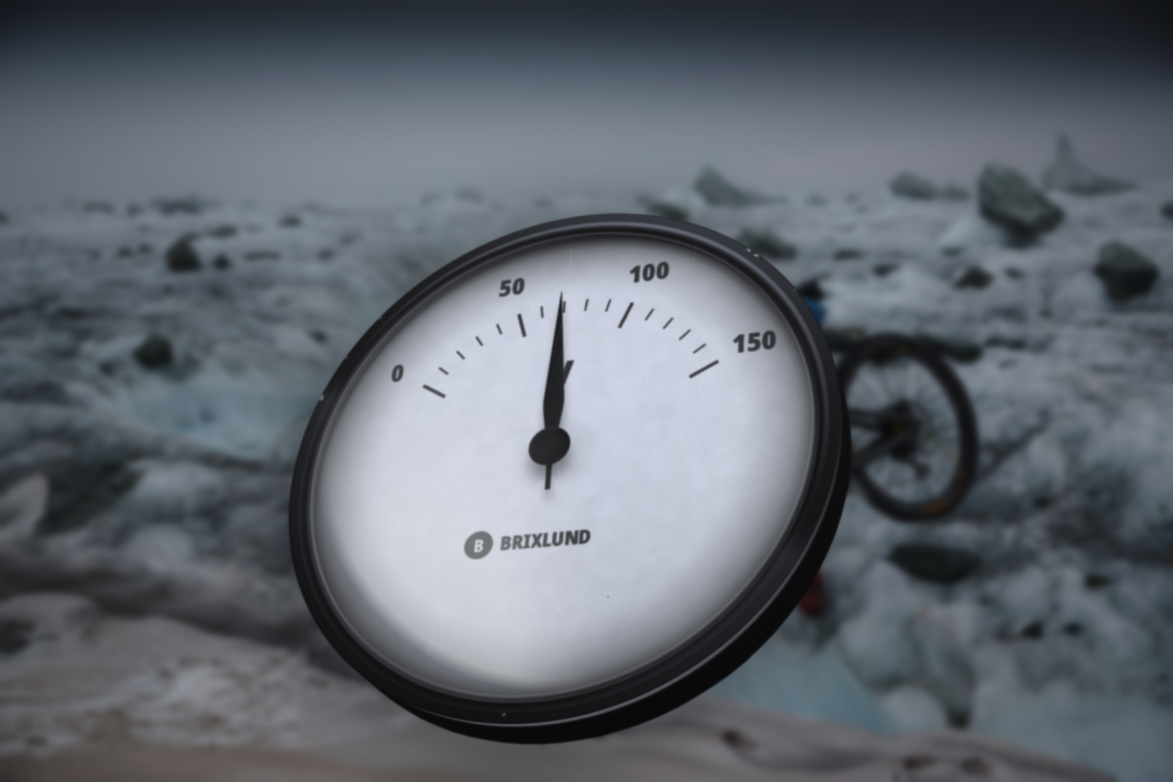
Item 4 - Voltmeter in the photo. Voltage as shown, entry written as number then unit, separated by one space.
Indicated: 70 V
